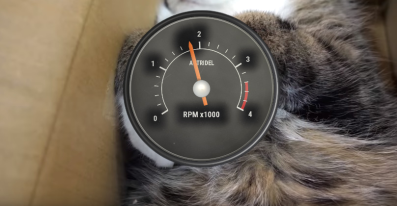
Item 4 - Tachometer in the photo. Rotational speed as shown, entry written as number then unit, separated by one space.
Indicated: 1800 rpm
